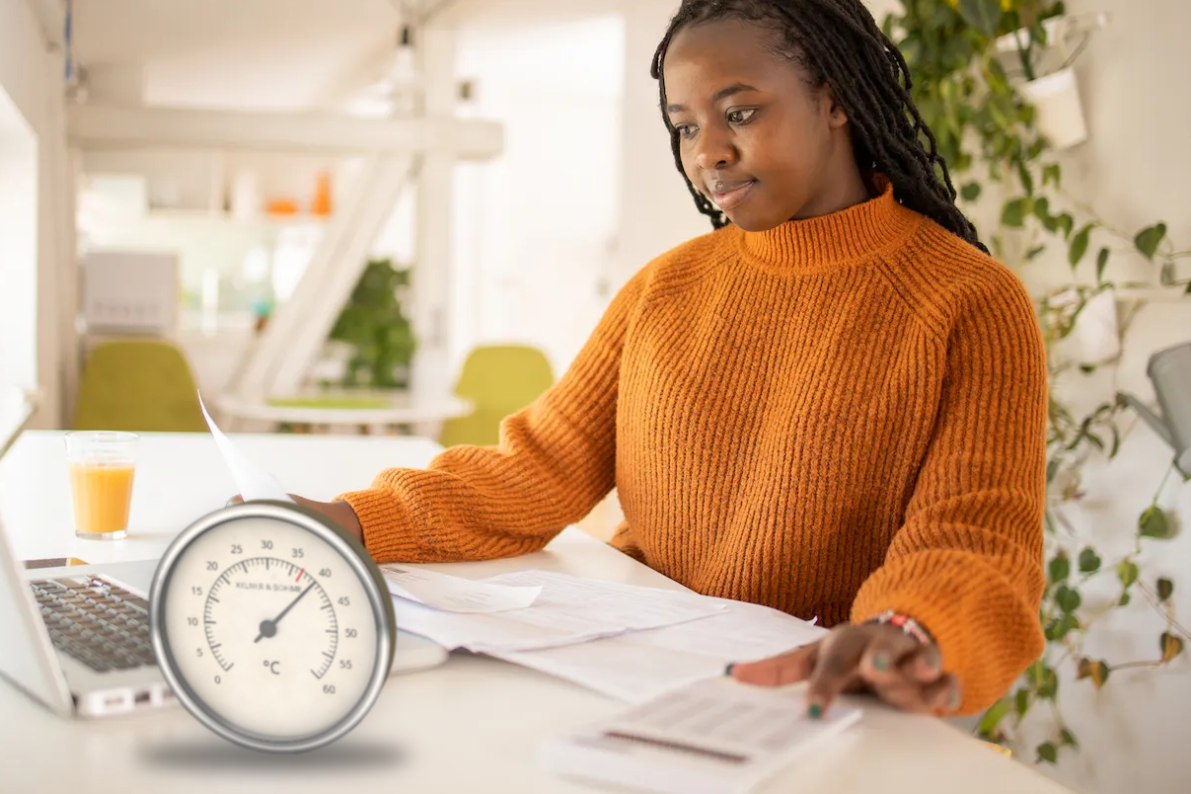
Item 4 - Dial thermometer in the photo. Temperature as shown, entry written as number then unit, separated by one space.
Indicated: 40 °C
